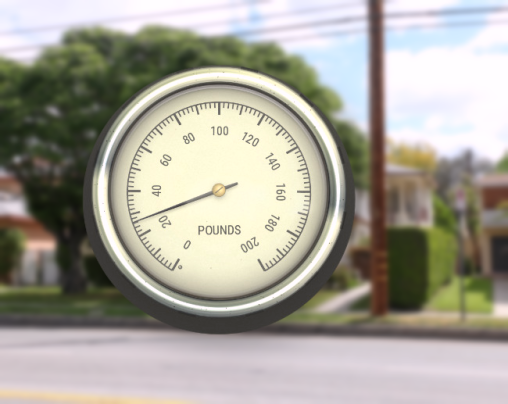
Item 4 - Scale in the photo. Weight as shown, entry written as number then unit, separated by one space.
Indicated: 26 lb
